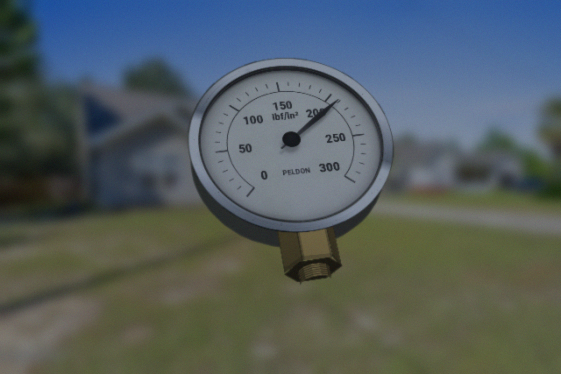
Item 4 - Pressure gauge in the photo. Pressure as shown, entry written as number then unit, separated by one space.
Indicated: 210 psi
